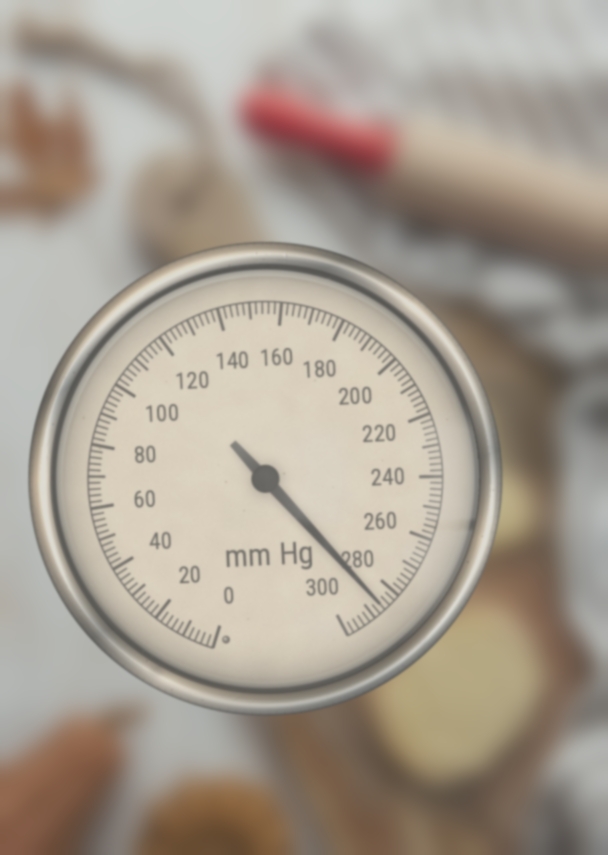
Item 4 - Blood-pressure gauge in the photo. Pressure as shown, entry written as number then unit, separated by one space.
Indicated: 286 mmHg
